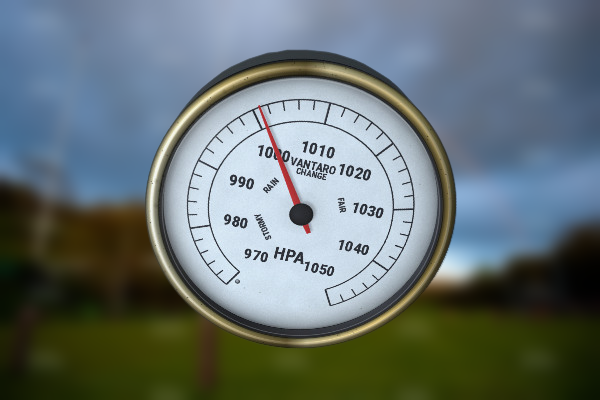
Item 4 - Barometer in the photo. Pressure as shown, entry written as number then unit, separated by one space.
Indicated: 1001 hPa
